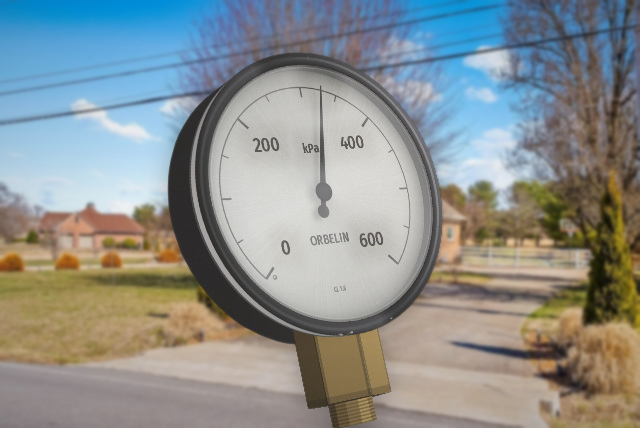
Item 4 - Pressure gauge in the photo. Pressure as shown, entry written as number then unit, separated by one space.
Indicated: 325 kPa
